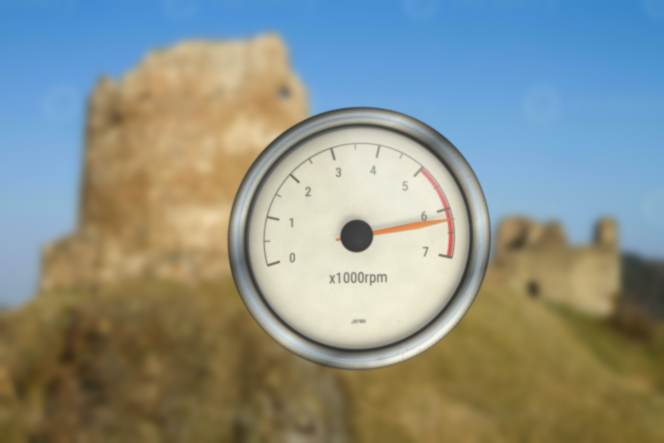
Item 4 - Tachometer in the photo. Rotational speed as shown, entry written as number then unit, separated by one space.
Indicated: 6250 rpm
